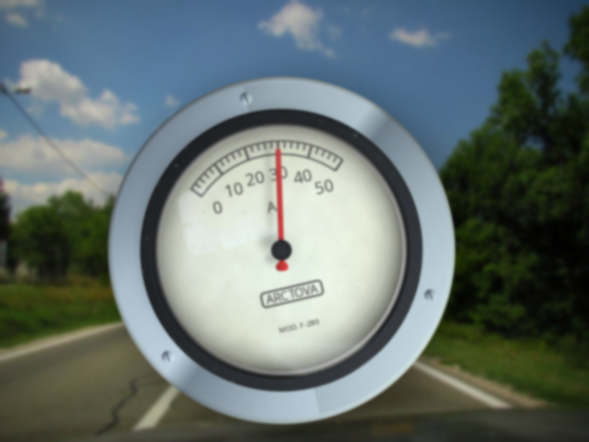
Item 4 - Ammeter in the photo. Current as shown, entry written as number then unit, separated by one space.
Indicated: 30 A
